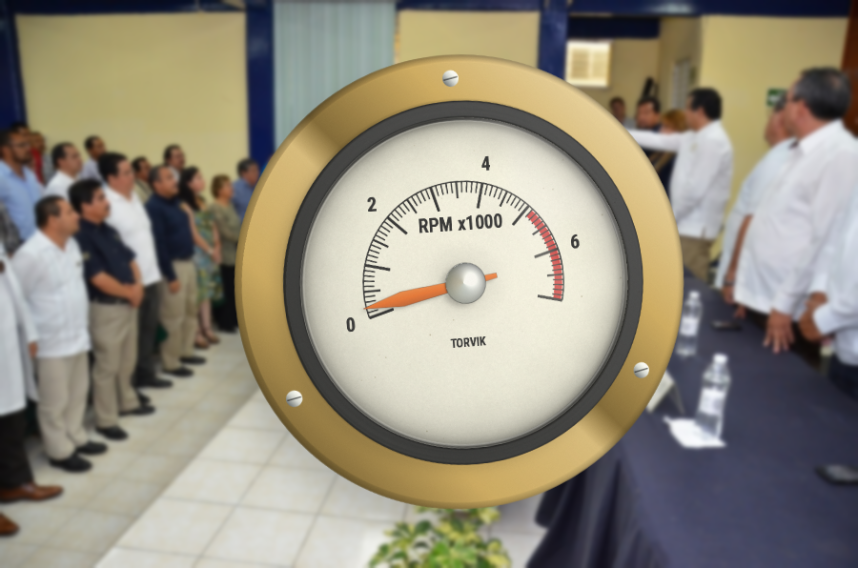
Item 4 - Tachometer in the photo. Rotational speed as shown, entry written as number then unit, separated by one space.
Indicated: 200 rpm
